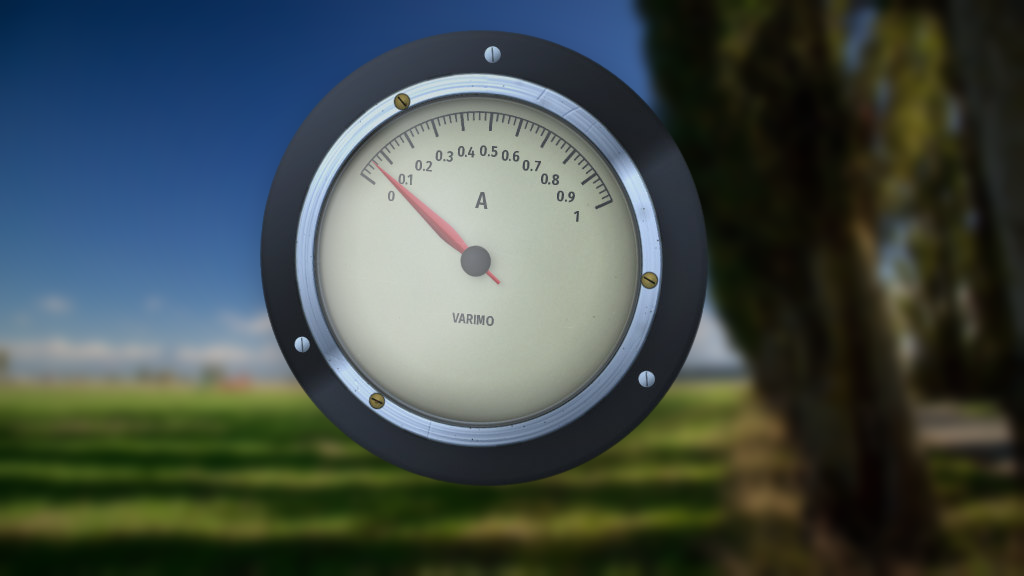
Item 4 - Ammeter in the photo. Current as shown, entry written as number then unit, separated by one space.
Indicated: 0.06 A
